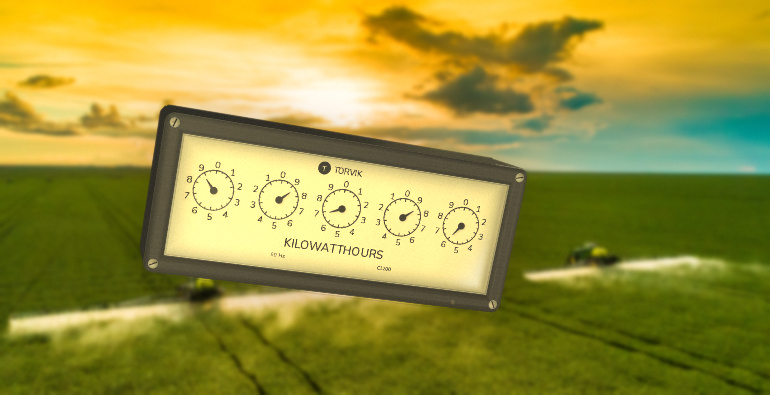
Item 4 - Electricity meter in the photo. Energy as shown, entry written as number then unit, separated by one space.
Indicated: 88686 kWh
